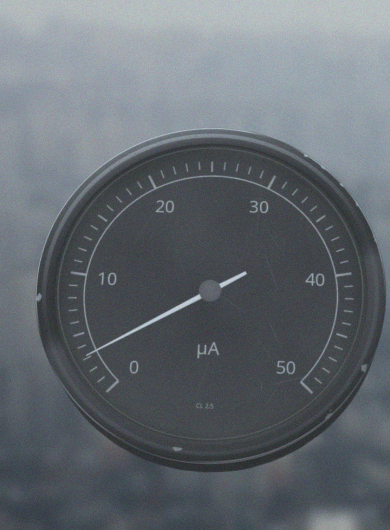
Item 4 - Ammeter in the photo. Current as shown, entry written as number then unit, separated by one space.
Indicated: 3 µA
